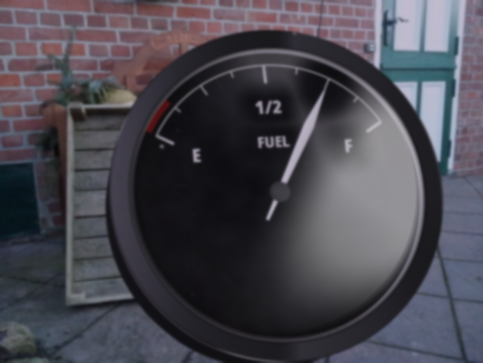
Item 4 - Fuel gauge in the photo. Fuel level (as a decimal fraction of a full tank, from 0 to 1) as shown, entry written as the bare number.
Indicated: 0.75
